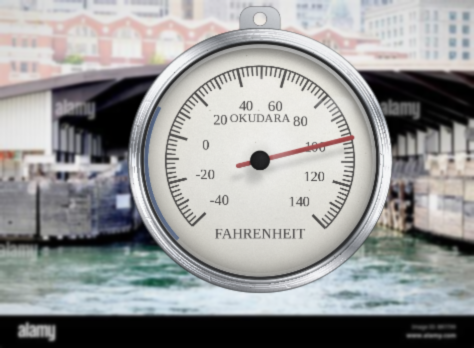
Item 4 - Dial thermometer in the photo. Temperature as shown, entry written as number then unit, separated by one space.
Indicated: 100 °F
